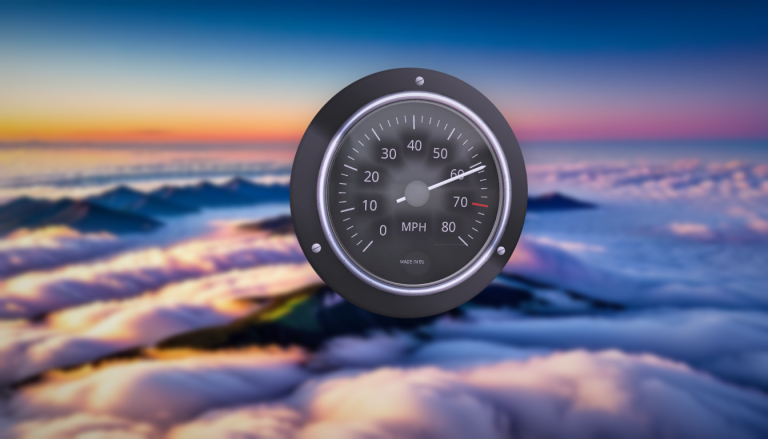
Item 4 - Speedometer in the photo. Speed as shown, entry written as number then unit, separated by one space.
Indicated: 61 mph
